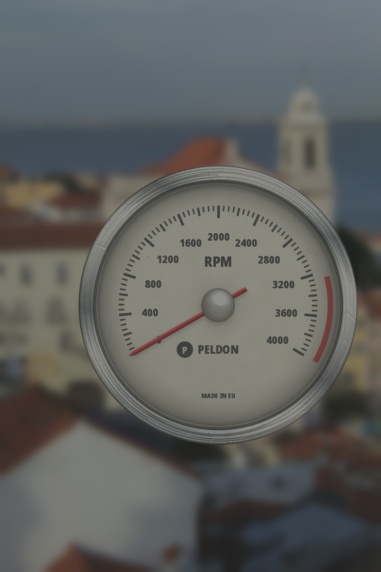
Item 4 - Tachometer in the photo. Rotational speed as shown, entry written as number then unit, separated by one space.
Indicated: 0 rpm
